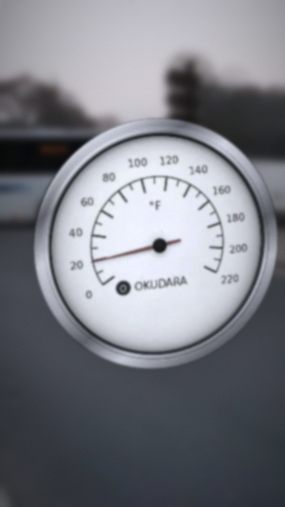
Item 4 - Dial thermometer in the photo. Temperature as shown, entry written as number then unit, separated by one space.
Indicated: 20 °F
